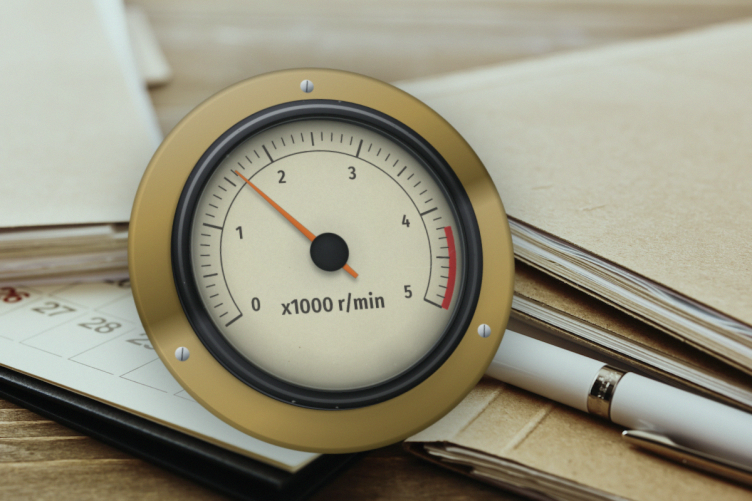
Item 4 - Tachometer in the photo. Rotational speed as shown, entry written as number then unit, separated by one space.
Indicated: 1600 rpm
